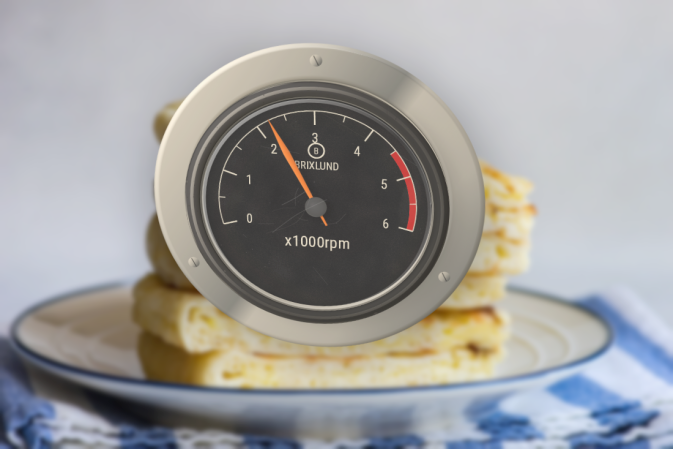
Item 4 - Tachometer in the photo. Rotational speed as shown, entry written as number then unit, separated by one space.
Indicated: 2250 rpm
